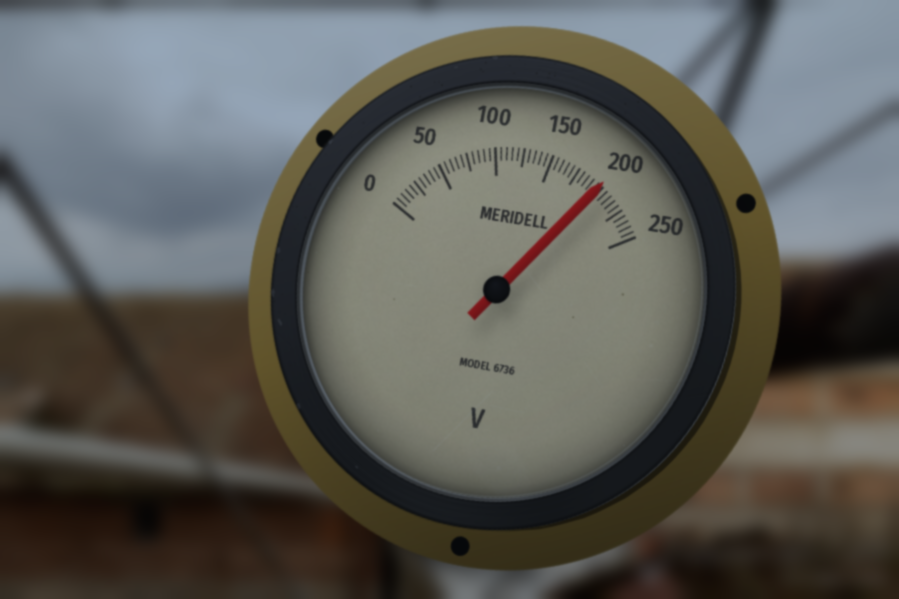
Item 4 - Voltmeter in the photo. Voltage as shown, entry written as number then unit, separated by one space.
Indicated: 200 V
